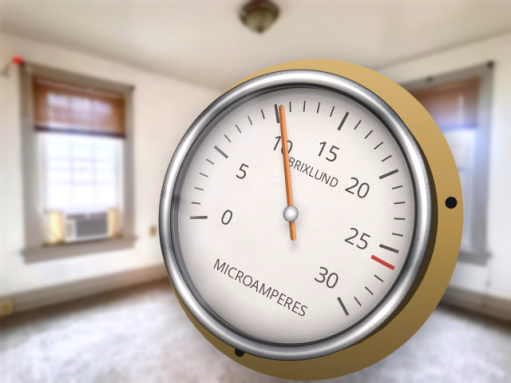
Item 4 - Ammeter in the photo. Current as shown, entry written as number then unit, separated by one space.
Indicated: 10.5 µA
